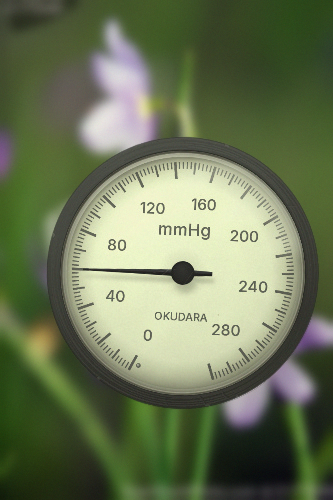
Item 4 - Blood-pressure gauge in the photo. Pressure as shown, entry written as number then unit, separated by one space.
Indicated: 60 mmHg
